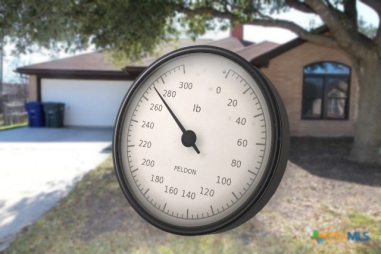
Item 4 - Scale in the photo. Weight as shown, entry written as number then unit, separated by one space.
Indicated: 272 lb
